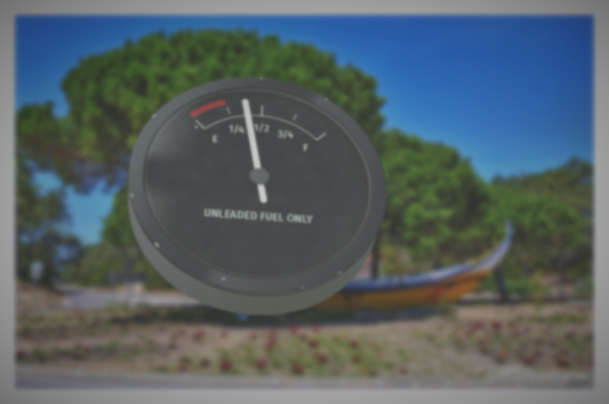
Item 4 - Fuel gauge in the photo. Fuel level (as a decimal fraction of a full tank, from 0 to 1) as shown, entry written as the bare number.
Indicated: 0.375
